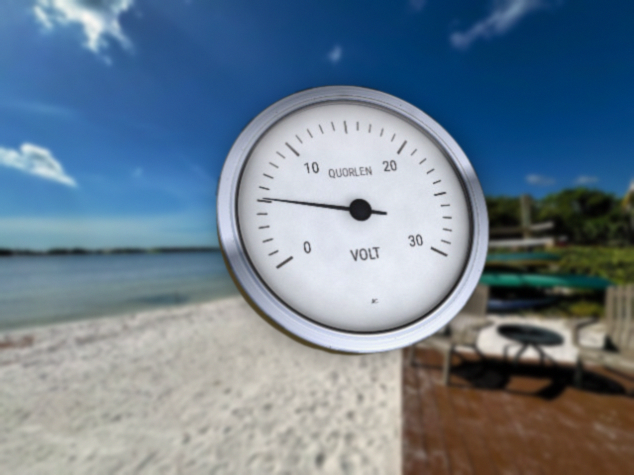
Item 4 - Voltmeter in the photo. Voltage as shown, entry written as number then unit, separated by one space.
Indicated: 5 V
